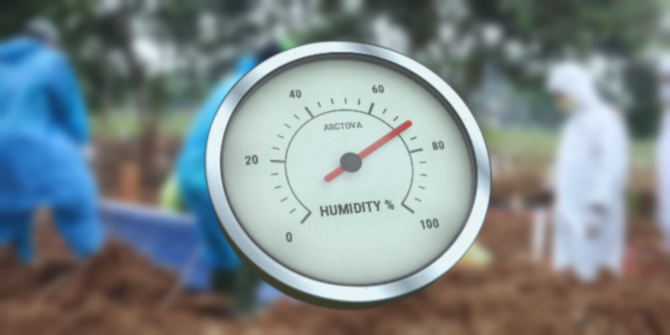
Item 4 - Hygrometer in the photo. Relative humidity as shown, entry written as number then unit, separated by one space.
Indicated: 72 %
